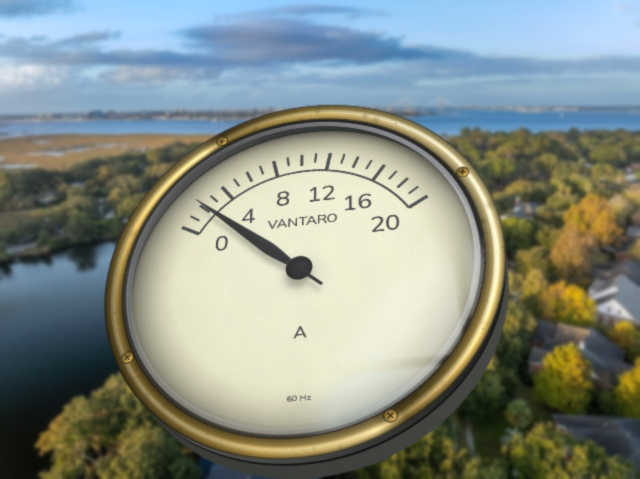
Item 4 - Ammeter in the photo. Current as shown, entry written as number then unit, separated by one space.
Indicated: 2 A
